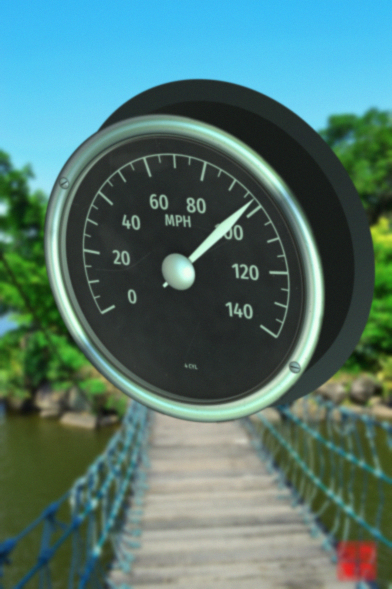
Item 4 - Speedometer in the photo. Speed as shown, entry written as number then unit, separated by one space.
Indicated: 97.5 mph
